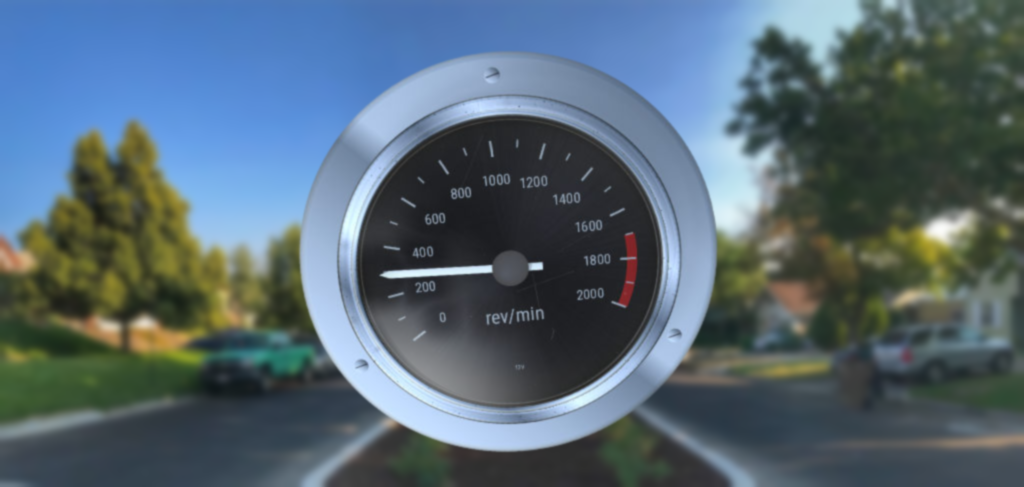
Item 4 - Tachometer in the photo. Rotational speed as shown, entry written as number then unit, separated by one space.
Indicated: 300 rpm
